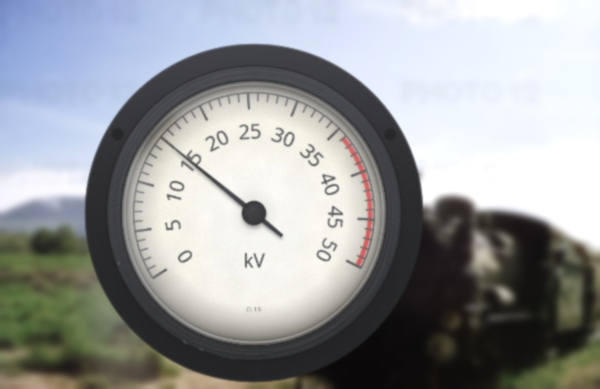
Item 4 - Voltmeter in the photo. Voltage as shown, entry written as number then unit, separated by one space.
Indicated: 15 kV
